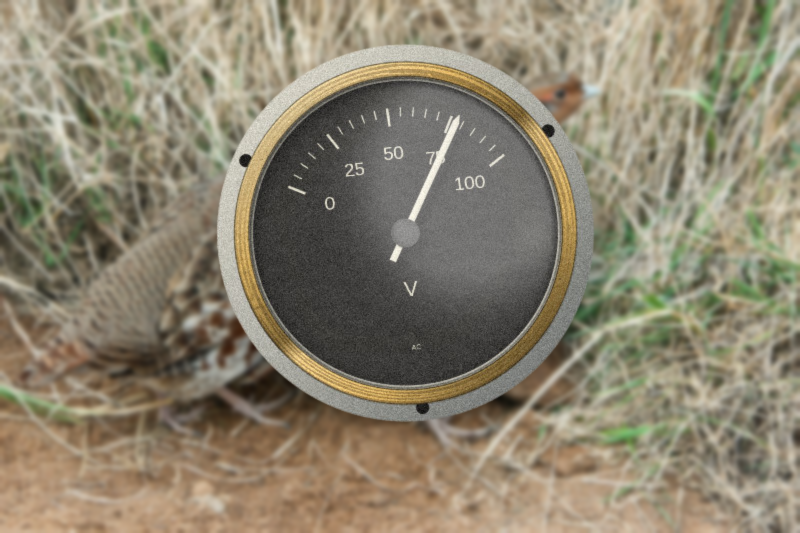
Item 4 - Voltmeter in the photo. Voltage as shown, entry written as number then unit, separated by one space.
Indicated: 77.5 V
